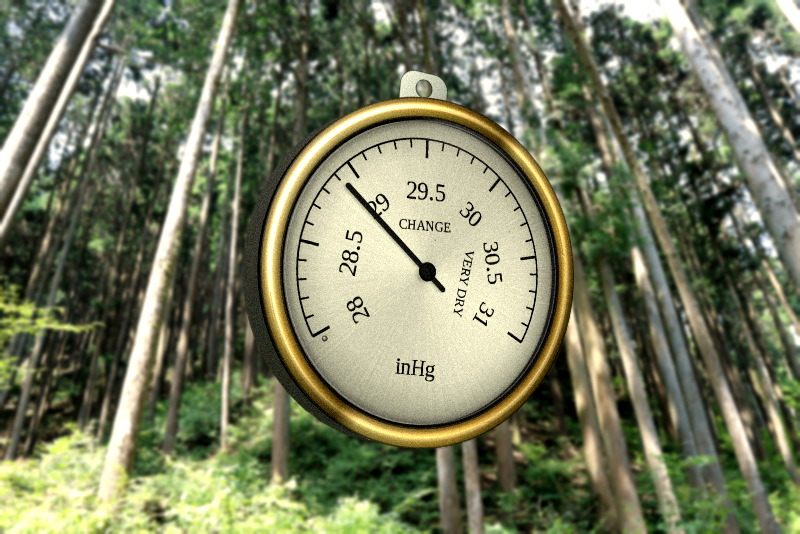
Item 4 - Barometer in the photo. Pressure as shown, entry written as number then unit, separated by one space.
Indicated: 28.9 inHg
